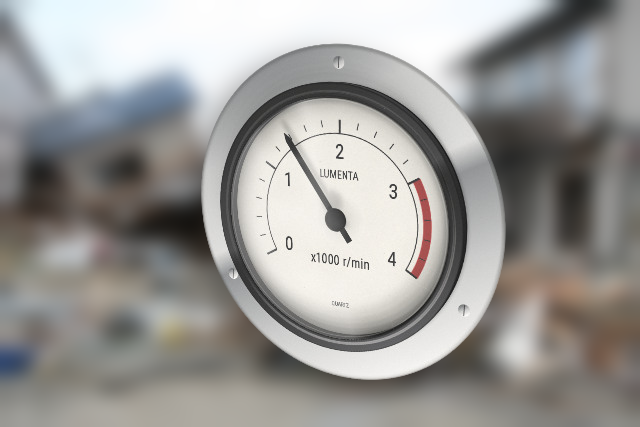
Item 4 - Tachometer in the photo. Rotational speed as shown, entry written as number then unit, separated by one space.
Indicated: 1400 rpm
